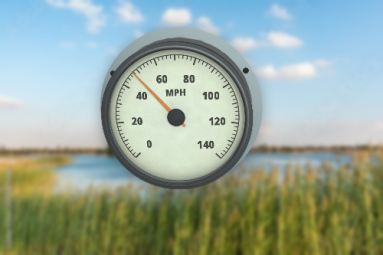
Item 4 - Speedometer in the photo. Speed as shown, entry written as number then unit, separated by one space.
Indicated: 48 mph
